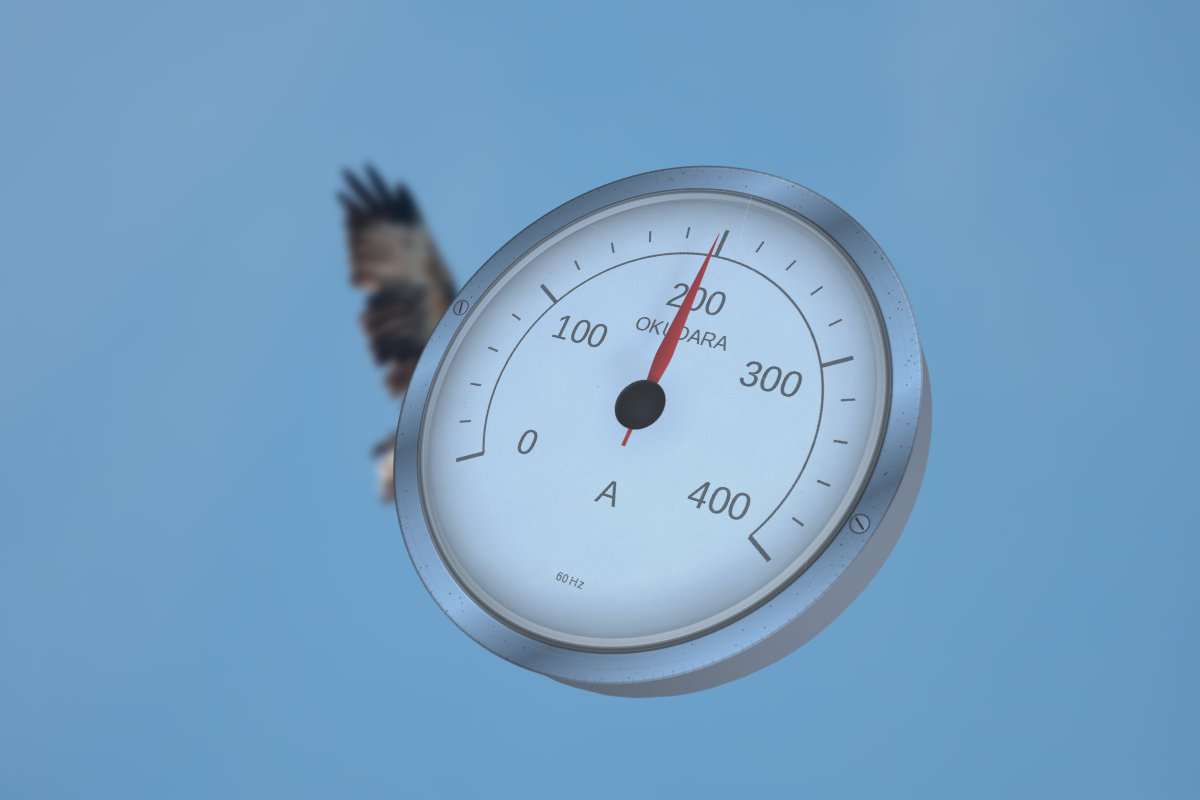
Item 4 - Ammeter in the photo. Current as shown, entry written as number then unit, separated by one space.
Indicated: 200 A
